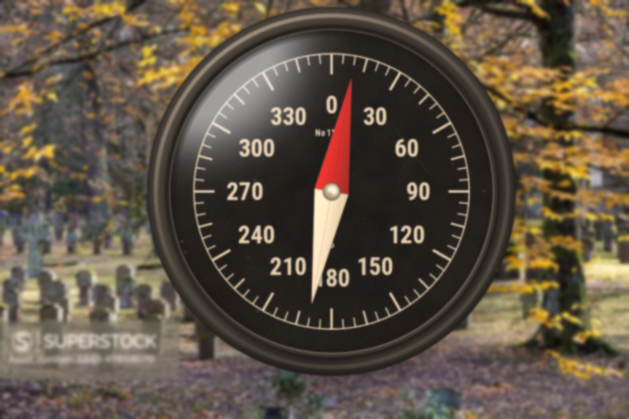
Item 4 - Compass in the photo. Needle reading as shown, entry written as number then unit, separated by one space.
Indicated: 10 °
